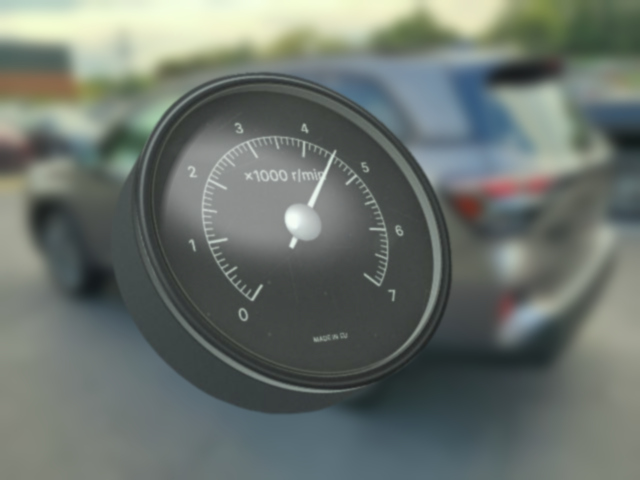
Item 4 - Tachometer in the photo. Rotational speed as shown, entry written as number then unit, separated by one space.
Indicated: 4500 rpm
